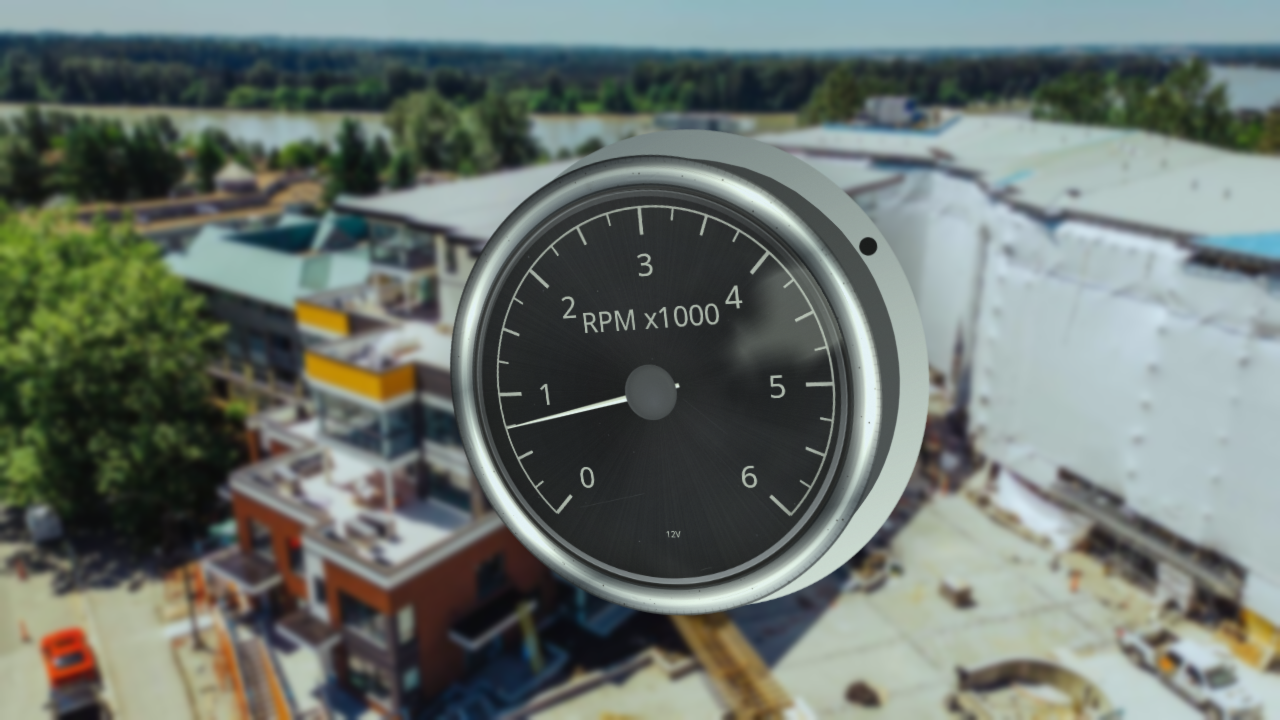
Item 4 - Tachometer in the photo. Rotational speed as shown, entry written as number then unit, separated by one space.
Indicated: 750 rpm
